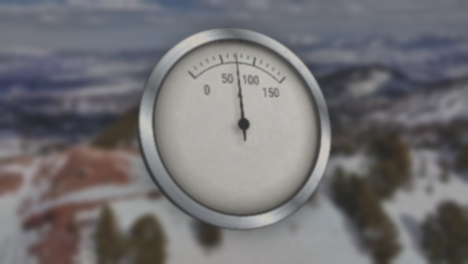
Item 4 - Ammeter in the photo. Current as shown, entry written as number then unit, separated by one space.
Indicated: 70 A
